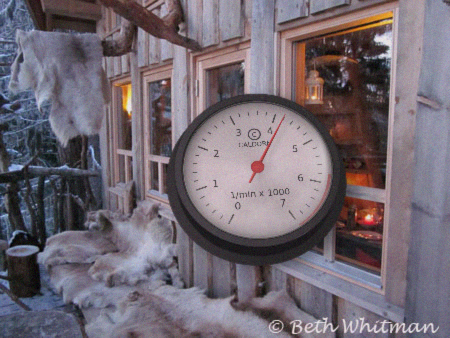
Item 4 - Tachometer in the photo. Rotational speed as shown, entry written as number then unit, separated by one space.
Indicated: 4200 rpm
